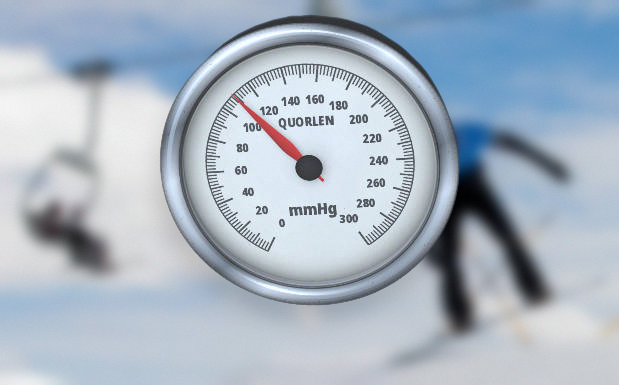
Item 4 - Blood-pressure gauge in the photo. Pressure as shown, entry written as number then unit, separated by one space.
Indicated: 110 mmHg
